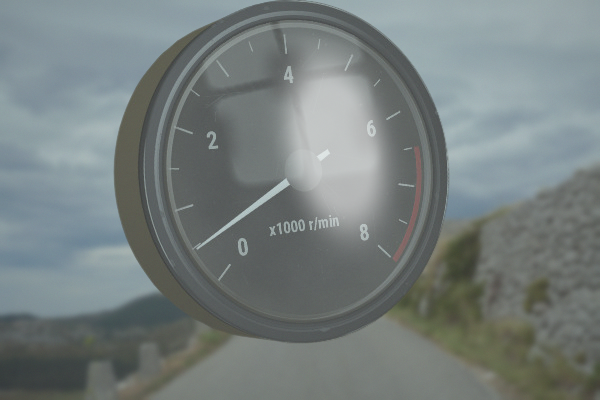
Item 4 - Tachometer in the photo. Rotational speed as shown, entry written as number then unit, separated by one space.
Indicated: 500 rpm
